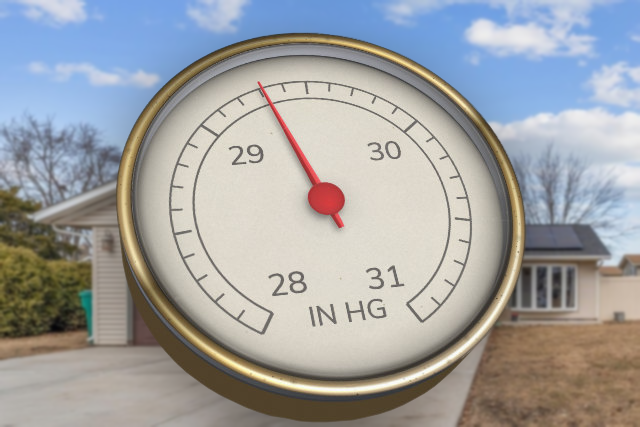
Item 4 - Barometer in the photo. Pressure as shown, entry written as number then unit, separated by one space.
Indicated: 29.3 inHg
